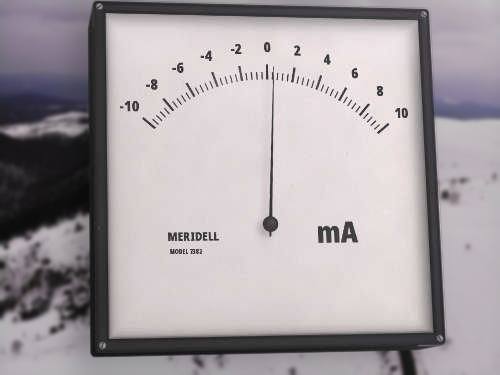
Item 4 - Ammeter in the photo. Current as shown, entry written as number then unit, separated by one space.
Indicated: 0.4 mA
